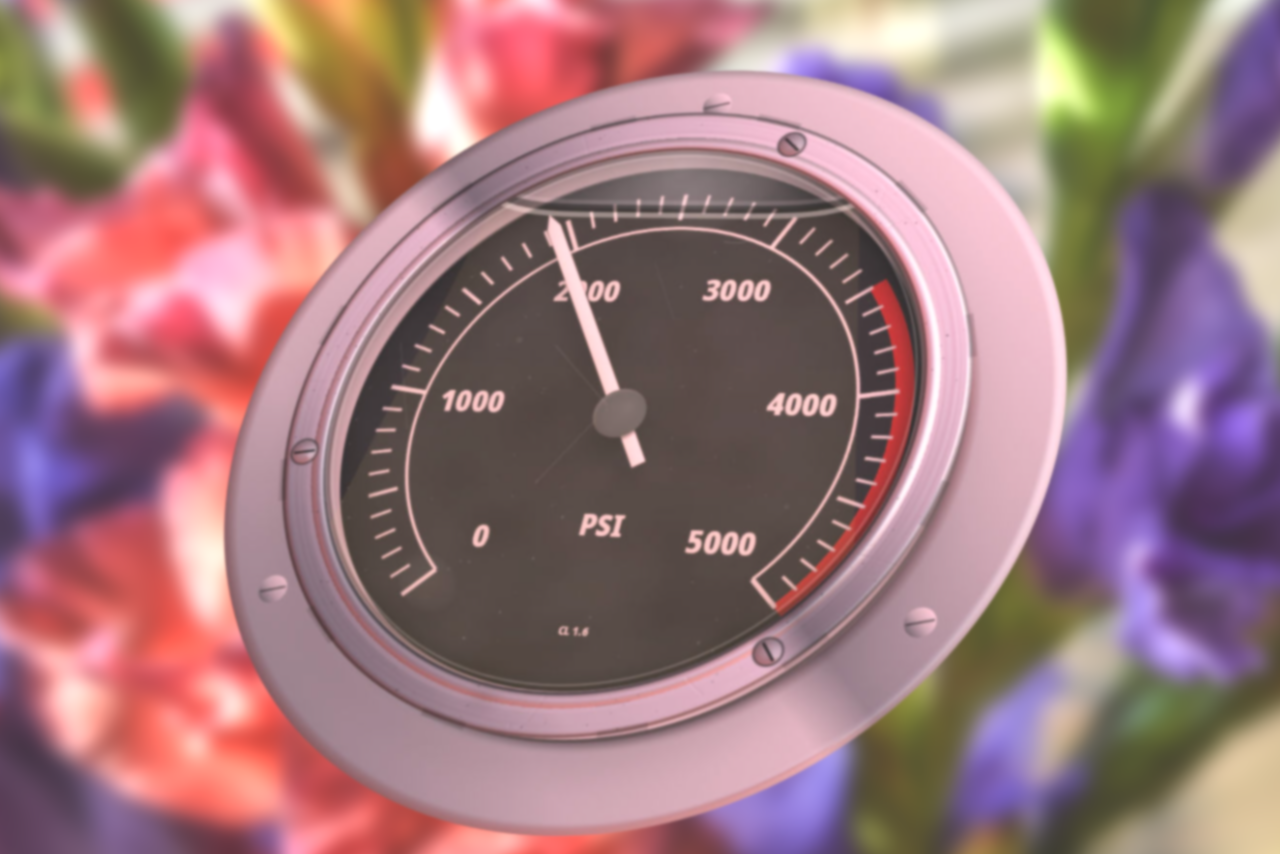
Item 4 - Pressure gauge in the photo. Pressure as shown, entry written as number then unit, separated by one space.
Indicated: 1950 psi
